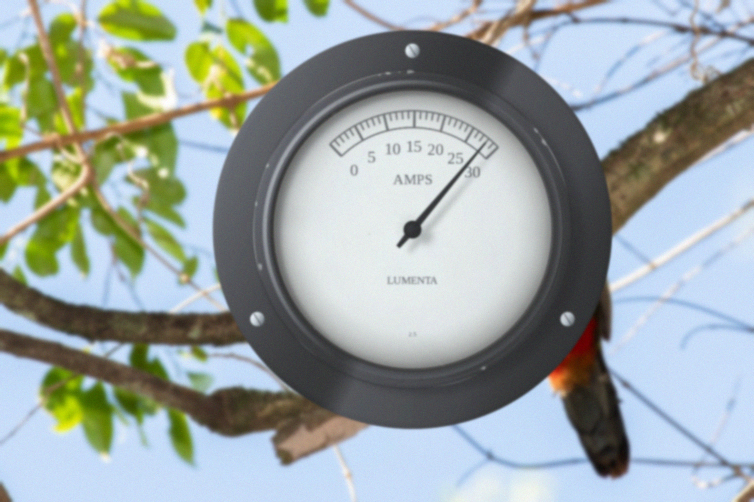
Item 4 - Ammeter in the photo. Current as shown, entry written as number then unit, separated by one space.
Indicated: 28 A
